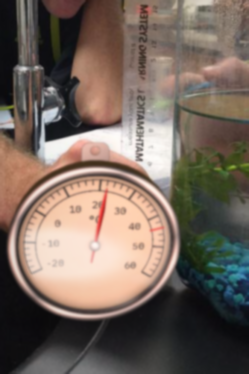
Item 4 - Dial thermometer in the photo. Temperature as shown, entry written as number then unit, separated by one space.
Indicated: 22 °C
